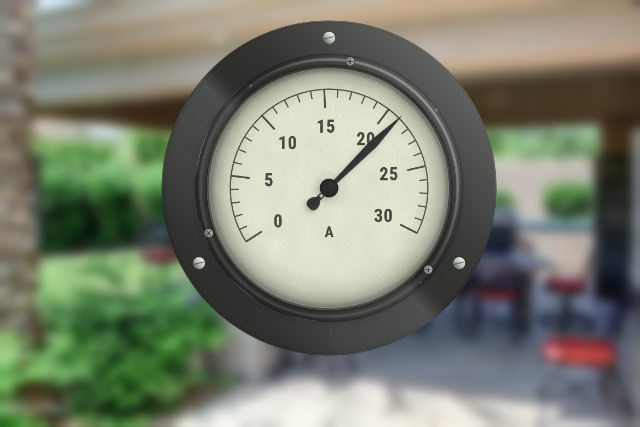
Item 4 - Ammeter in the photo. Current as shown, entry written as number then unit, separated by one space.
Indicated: 21 A
